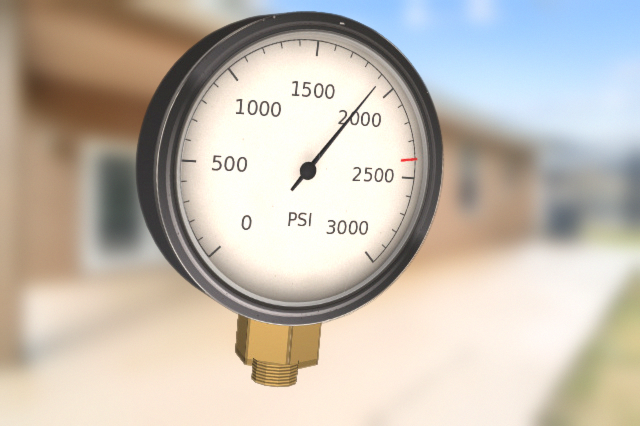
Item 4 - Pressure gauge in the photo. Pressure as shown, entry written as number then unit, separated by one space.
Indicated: 1900 psi
